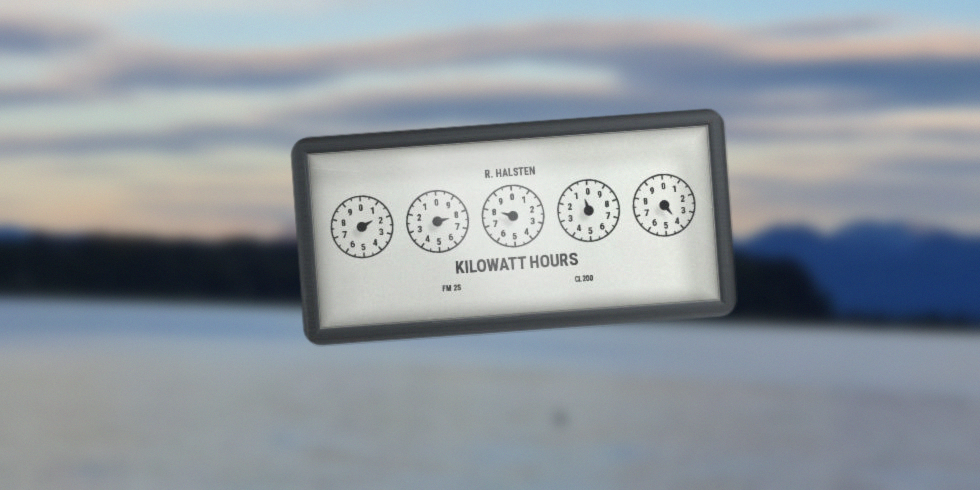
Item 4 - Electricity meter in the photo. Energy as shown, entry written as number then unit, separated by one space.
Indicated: 17804 kWh
